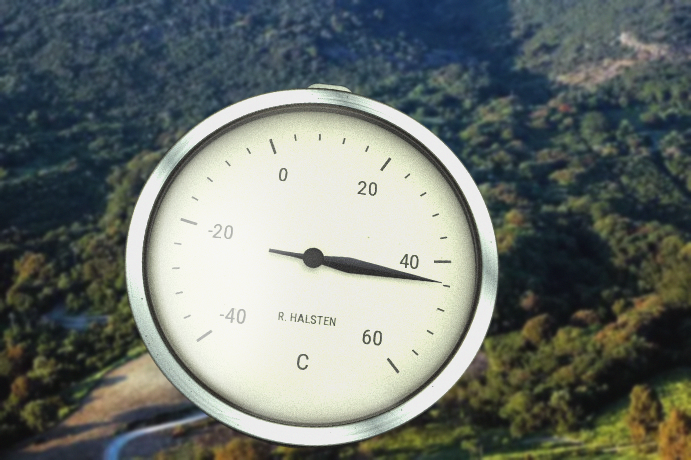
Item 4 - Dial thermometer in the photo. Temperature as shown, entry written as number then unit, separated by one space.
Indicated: 44 °C
